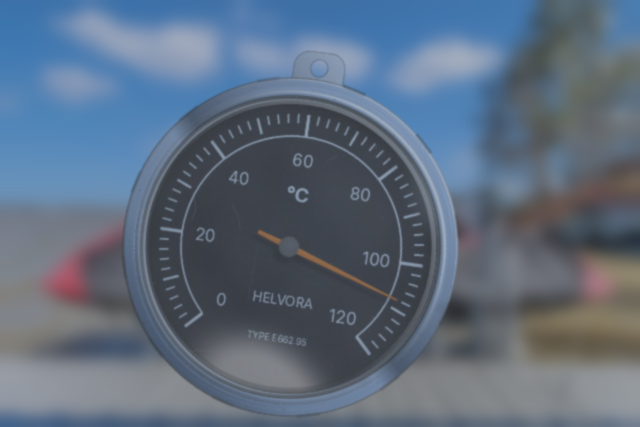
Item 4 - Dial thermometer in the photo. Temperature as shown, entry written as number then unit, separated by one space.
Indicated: 108 °C
